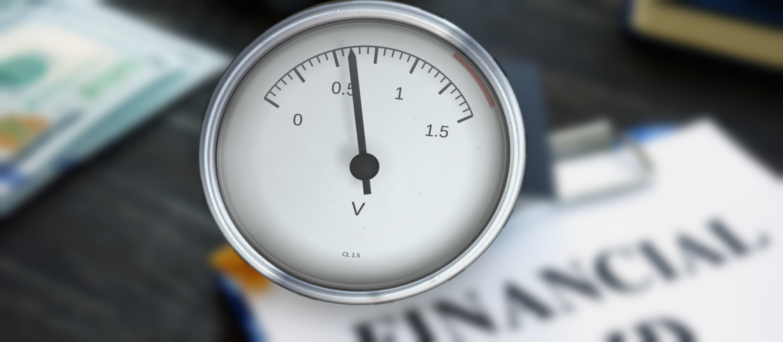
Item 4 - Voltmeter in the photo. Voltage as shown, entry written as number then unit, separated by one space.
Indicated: 0.6 V
